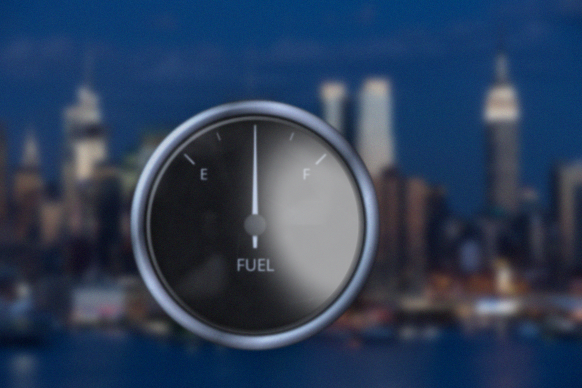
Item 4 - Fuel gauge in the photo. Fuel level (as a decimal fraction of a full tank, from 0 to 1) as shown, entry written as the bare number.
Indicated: 0.5
